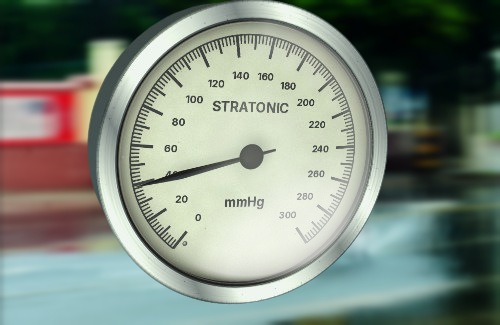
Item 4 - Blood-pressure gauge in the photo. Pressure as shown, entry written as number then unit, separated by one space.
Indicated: 40 mmHg
